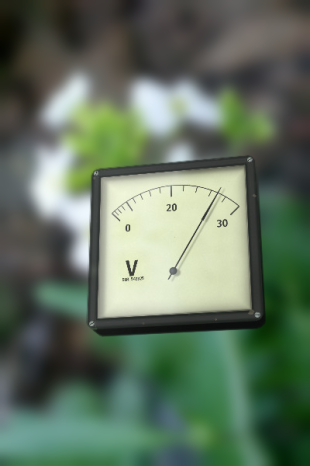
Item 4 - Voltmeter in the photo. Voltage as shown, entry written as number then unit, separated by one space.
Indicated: 27 V
